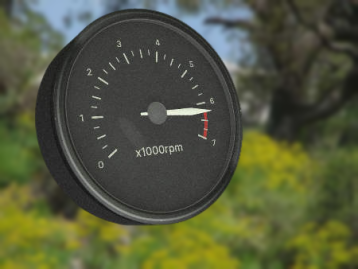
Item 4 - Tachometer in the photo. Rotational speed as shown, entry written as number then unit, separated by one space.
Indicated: 6250 rpm
